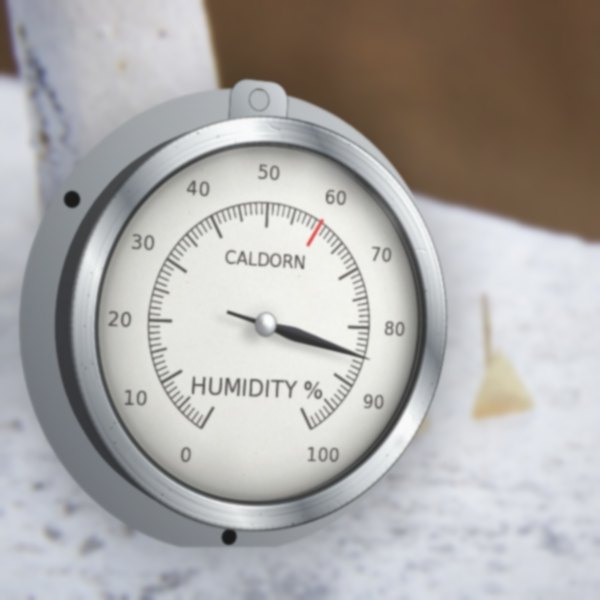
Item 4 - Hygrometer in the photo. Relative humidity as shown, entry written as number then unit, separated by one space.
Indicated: 85 %
